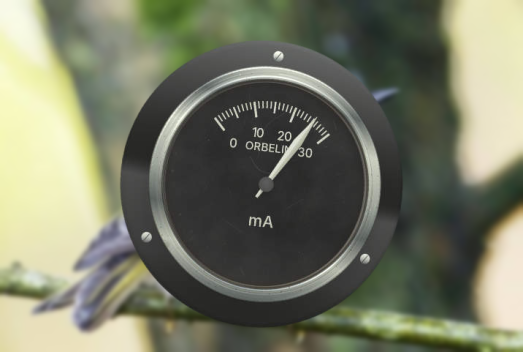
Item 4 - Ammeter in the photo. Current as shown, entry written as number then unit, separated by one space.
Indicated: 25 mA
